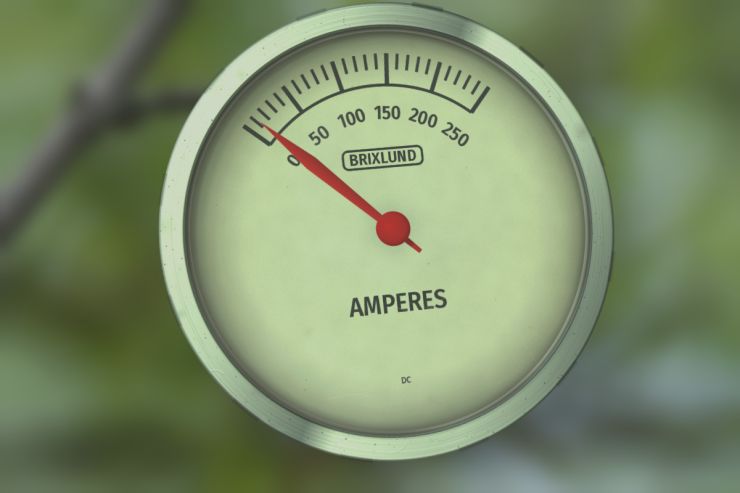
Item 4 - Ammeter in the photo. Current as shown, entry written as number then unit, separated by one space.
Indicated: 10 A
